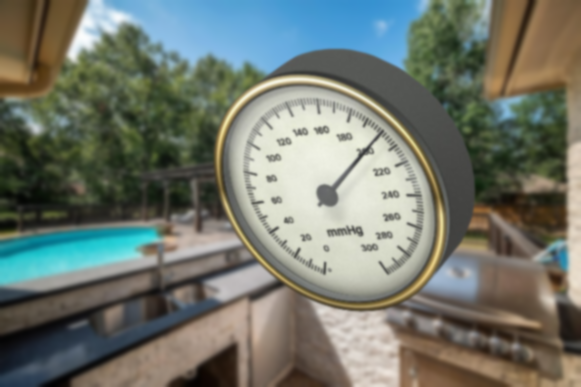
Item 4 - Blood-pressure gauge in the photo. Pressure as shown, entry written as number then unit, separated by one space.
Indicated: 200 mmHg
